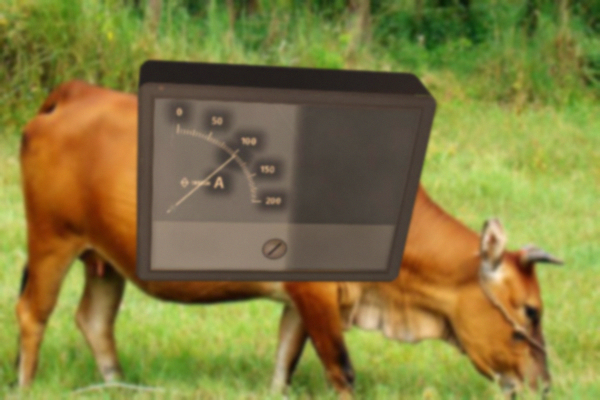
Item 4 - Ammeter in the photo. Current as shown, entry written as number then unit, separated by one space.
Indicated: 100 A
